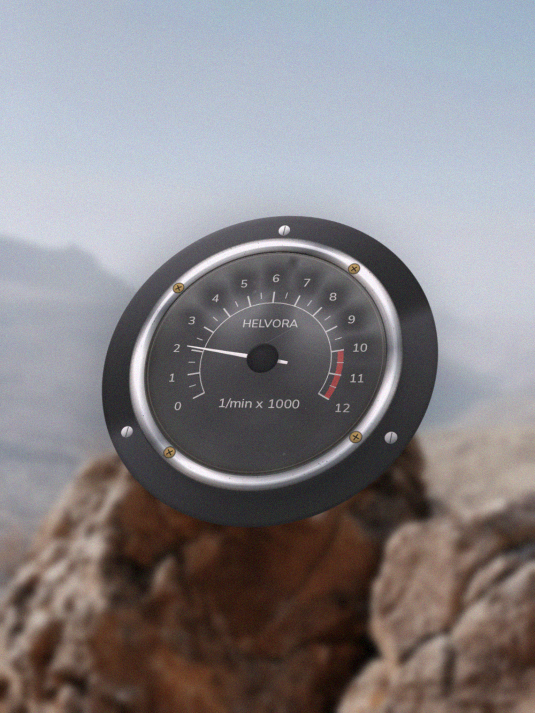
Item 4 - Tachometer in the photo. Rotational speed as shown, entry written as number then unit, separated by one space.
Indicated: 2000 rpm
